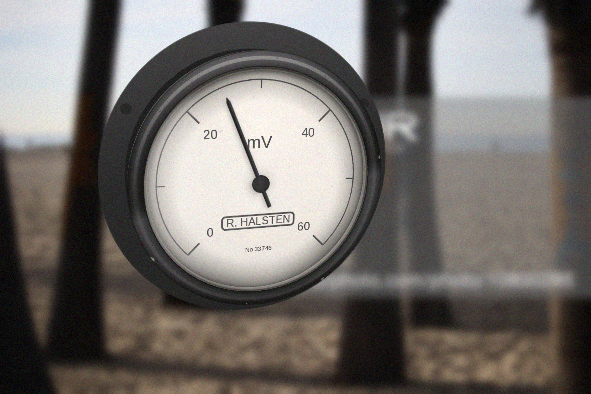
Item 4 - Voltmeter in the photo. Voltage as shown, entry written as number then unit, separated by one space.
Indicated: 25 mV
